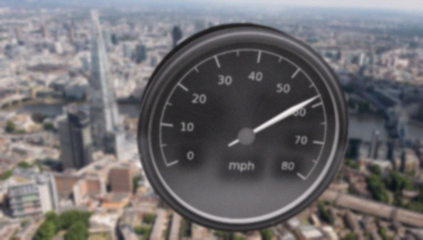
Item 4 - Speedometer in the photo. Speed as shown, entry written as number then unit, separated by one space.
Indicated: 57.5 mph
